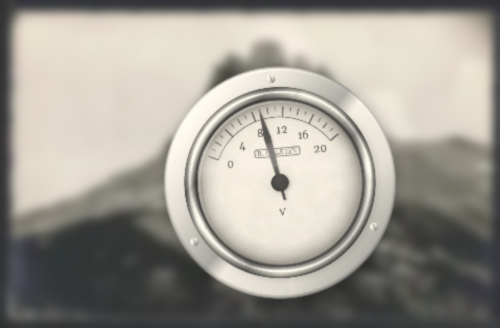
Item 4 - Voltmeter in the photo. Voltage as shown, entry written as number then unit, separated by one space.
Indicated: 9 V
